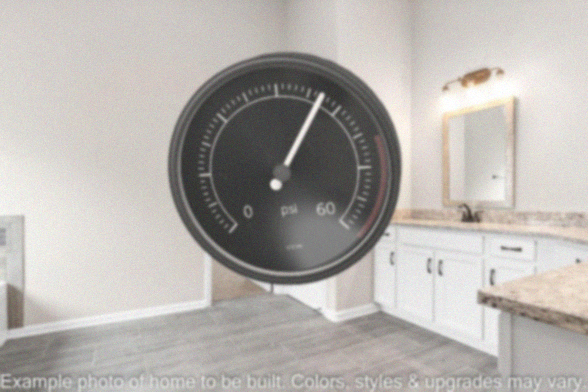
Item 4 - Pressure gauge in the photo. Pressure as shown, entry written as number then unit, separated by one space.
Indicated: 37 psi
